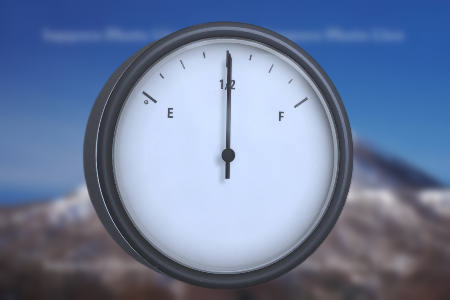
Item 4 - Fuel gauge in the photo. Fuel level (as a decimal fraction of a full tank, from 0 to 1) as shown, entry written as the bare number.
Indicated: 0.5
